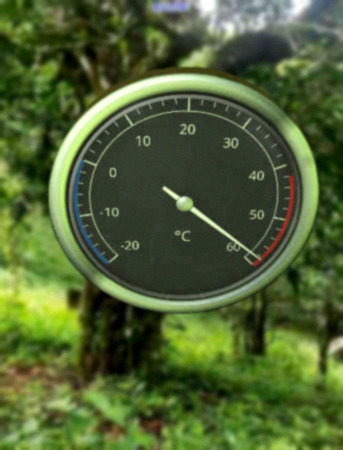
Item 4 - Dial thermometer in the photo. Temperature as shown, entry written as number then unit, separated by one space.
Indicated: 58 °C
